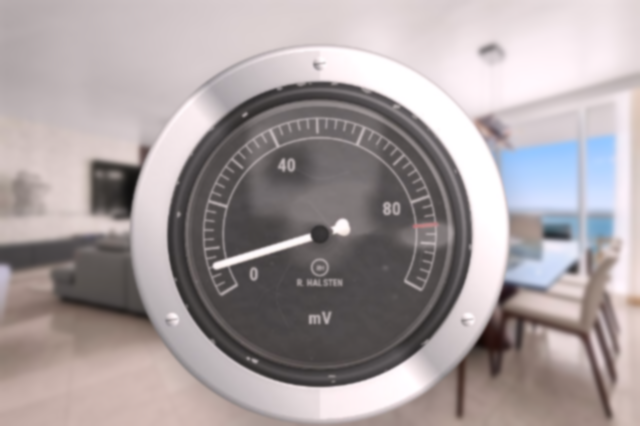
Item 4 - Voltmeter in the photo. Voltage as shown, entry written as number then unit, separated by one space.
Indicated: 6 mV
